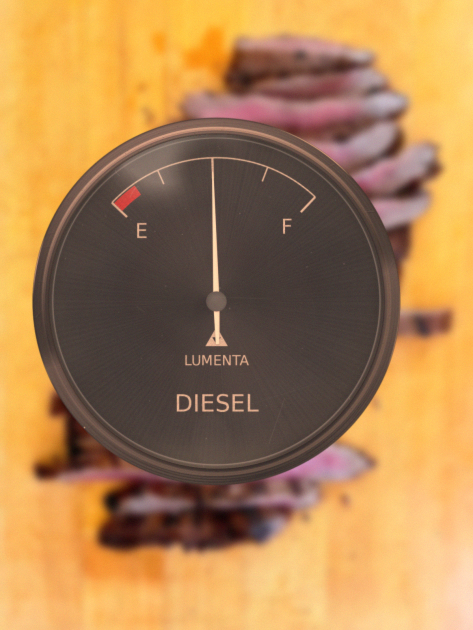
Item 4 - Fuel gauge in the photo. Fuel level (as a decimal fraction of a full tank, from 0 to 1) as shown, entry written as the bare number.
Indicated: 0.5
